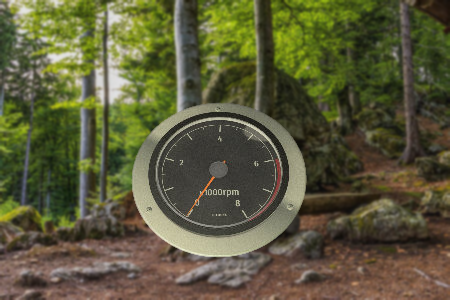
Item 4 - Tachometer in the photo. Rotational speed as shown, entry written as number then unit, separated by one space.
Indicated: 0 rpm
